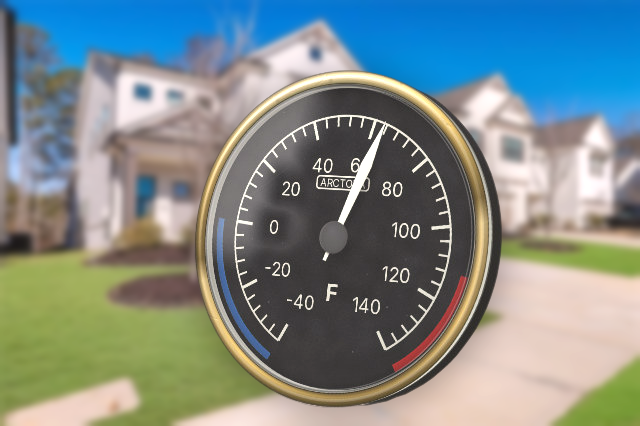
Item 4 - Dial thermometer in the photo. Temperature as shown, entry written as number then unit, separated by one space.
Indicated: 64 °F
